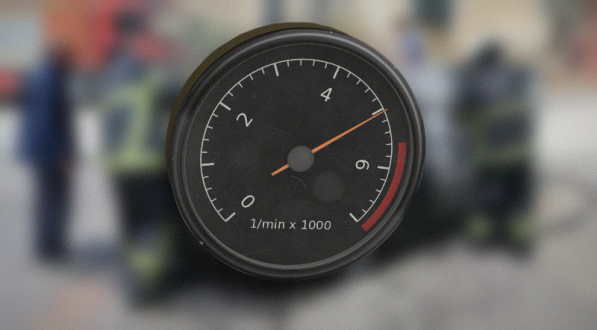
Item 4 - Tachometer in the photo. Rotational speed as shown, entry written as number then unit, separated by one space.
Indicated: 5000 rpm
